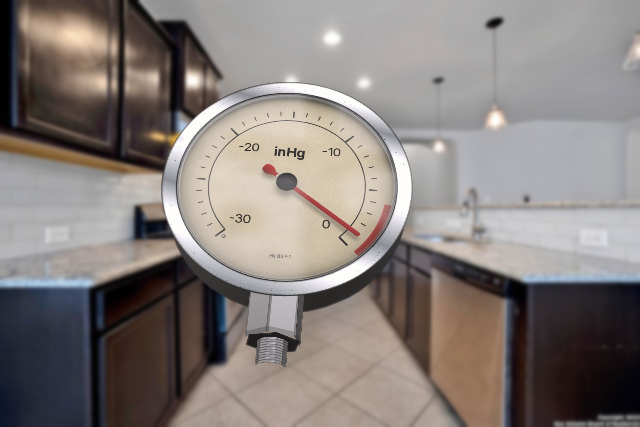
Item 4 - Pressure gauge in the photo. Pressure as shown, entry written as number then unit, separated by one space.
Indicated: -1 inHg
